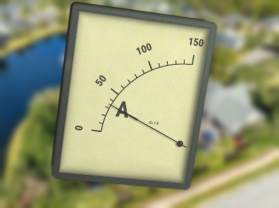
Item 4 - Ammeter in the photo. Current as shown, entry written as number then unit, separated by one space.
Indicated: 35 A
